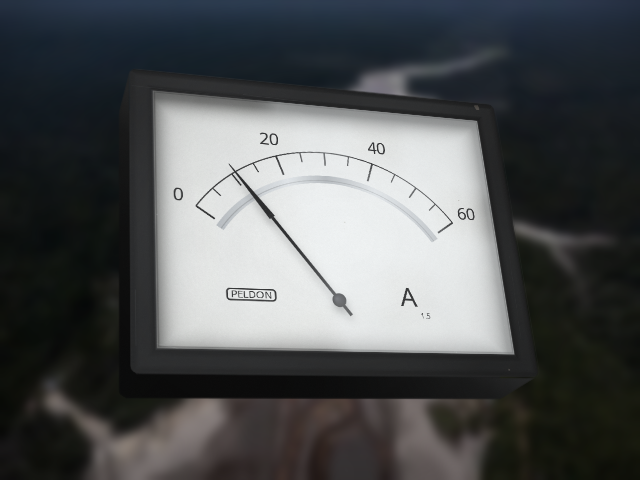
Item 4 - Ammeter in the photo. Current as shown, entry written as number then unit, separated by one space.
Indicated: 10 A
